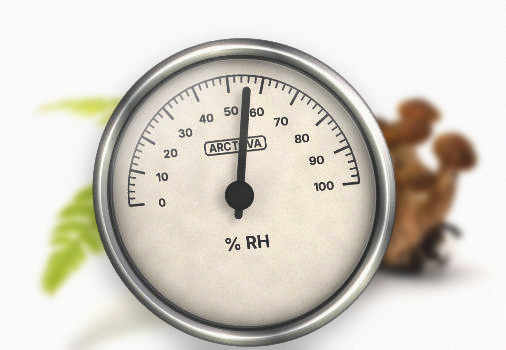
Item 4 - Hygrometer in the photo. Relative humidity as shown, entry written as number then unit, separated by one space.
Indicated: 56 %
